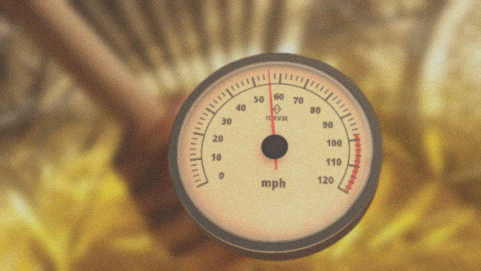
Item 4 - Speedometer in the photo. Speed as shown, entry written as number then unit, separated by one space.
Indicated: 56 mph
